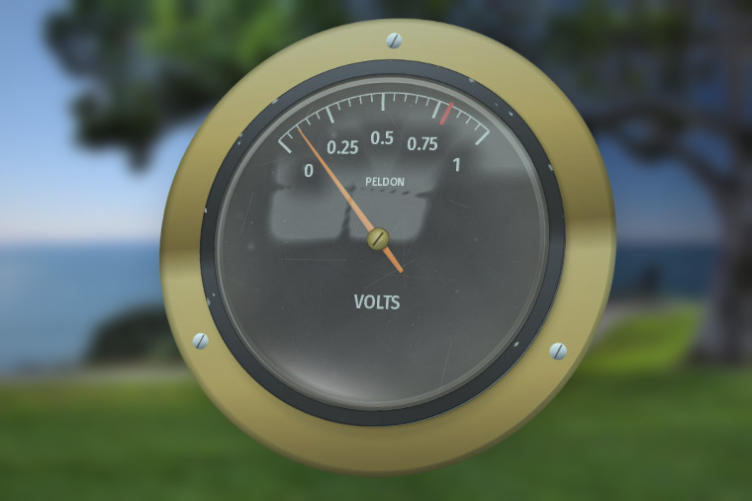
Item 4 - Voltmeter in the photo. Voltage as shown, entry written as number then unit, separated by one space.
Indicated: 0.1 V
